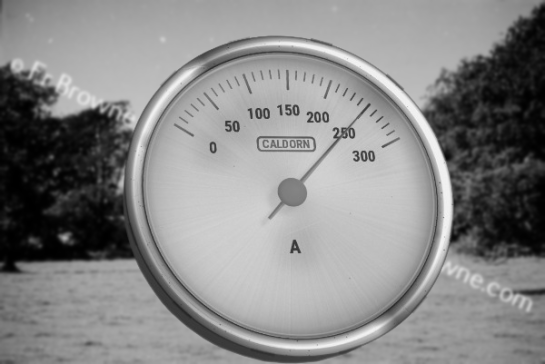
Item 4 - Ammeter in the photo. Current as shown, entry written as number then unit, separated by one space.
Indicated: 250 A
